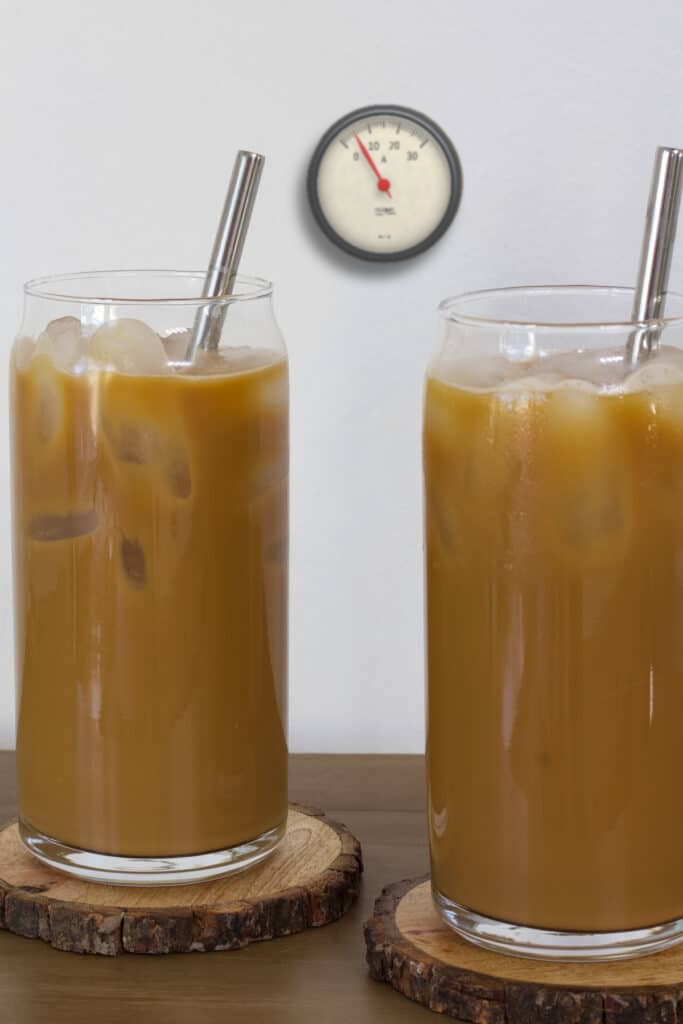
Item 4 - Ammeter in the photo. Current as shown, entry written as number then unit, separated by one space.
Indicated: 5 A
